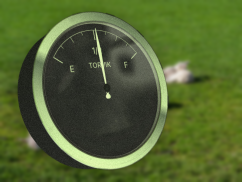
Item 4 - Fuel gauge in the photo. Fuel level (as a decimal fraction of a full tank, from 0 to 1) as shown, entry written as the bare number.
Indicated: 0.5
